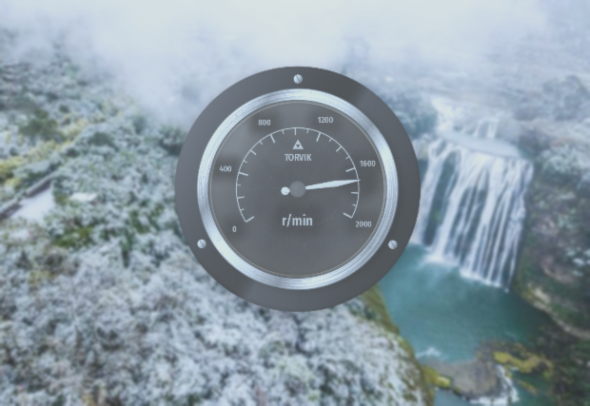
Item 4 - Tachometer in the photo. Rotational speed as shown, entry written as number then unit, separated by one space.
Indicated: 1700 rpm
